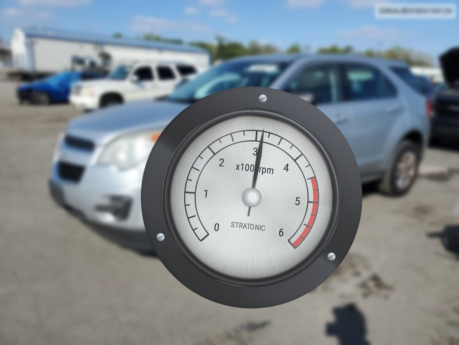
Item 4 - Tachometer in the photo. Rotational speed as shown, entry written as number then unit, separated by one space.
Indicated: 3125 rpm
